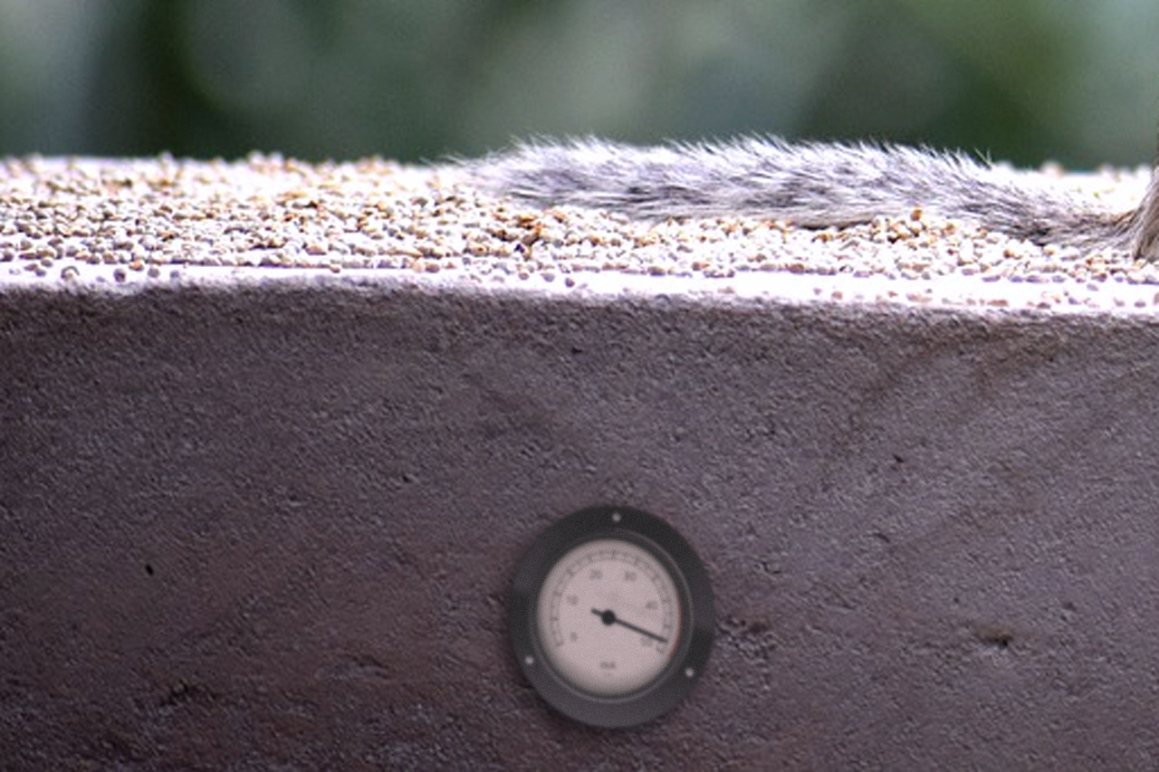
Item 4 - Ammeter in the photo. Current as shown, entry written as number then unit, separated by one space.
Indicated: 47.5 mA
